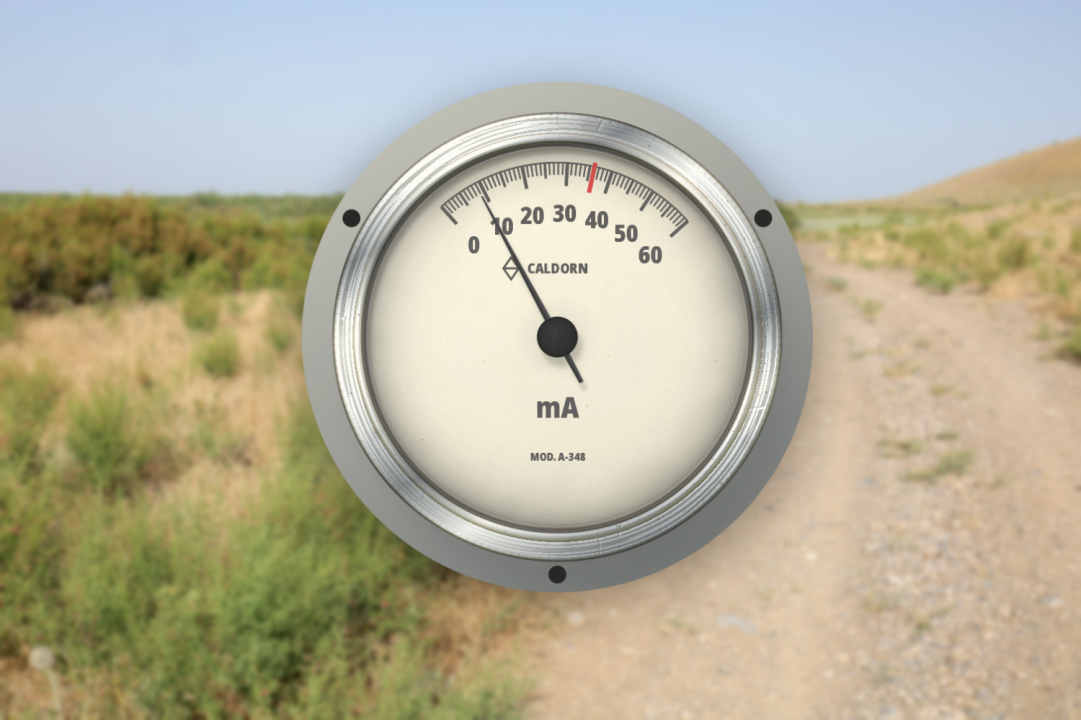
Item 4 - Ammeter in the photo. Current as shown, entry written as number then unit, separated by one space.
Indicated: 9 mA
